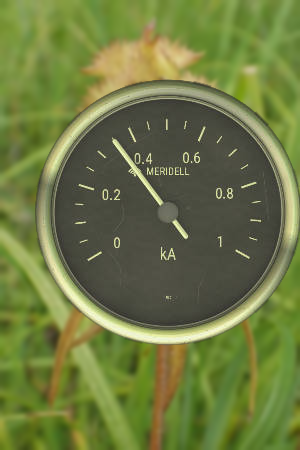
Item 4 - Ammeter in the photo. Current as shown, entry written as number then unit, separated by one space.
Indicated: 0.35 kA
